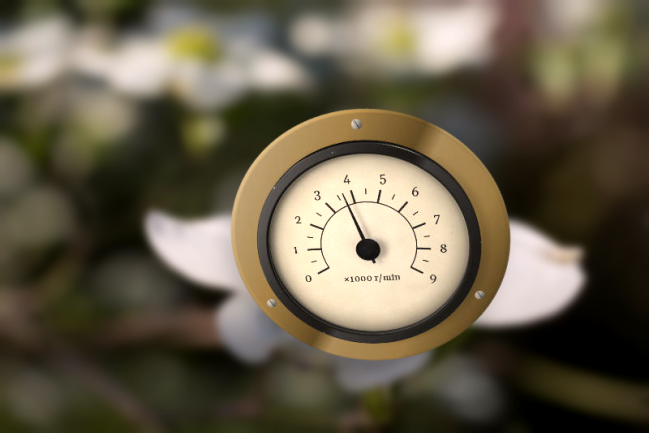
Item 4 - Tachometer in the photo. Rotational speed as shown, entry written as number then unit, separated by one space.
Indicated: 3750 rpm
